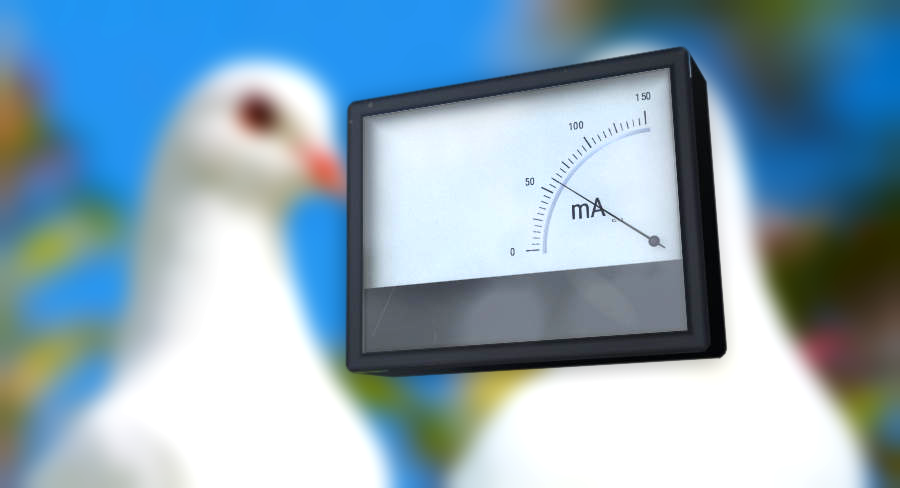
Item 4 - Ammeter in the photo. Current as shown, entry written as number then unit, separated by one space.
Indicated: 60 mA
